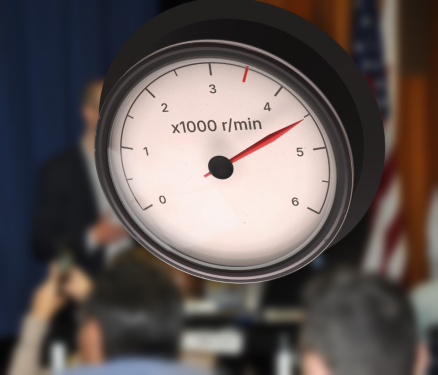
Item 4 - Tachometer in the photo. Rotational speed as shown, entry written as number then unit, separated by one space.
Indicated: 4500 rpm
